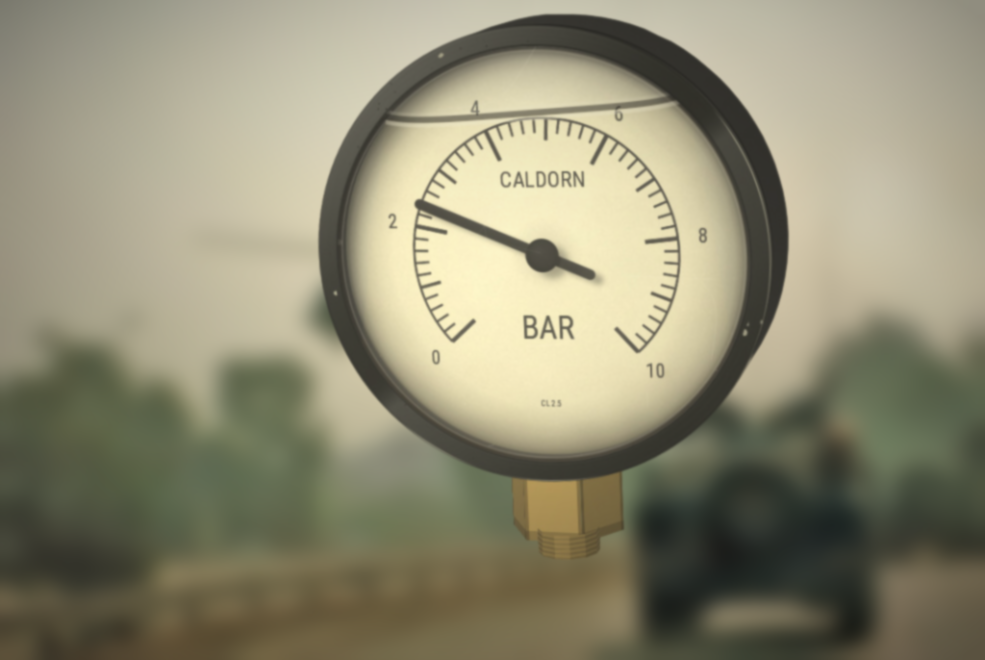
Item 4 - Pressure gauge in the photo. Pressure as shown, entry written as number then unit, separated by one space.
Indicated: 2.4 bar
